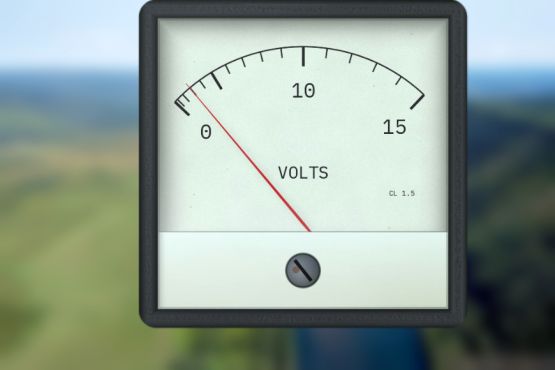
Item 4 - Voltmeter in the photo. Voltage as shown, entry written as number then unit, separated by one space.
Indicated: 3 V
